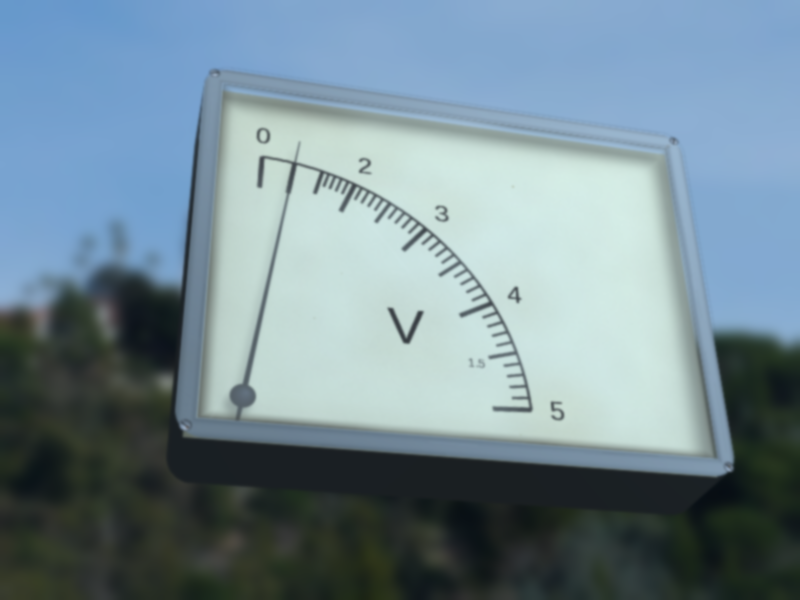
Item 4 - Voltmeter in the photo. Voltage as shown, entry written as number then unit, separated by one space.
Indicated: 1 V
